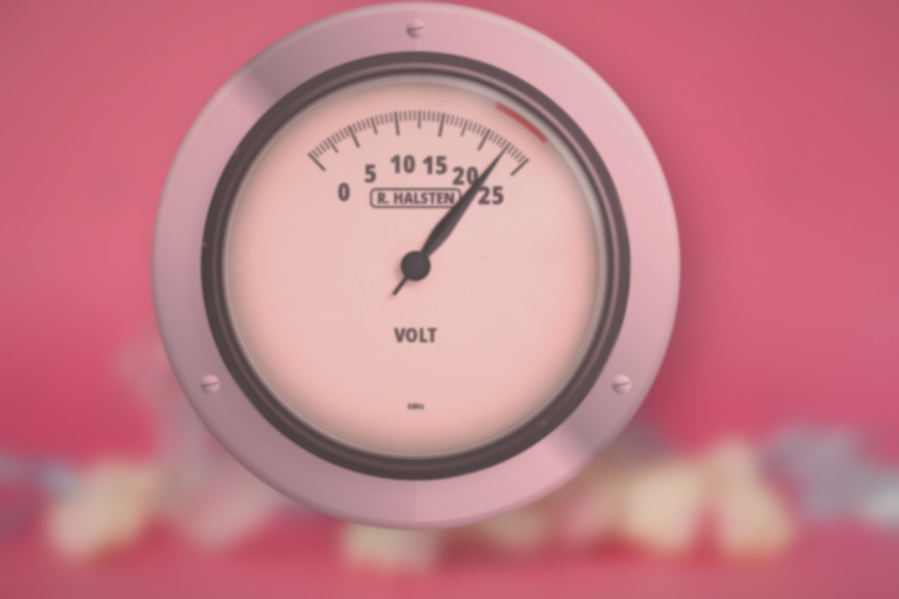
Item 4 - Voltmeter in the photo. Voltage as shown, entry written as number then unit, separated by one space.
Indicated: 22.5 V
